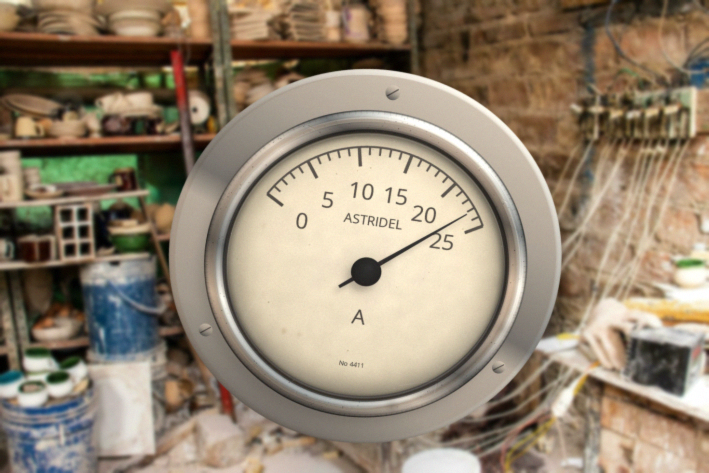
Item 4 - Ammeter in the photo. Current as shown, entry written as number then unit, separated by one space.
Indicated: 23 A
